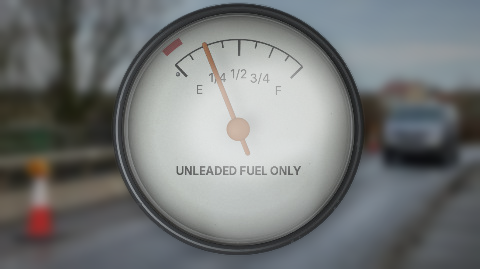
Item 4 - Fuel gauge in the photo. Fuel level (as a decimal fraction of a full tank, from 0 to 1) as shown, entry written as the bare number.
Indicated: 0.25
